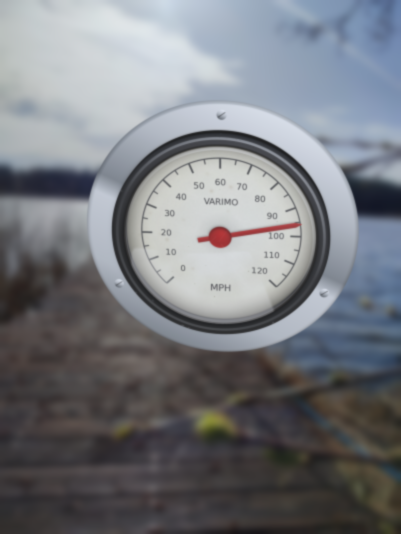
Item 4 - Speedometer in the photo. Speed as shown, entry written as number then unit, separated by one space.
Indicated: 95 mph
